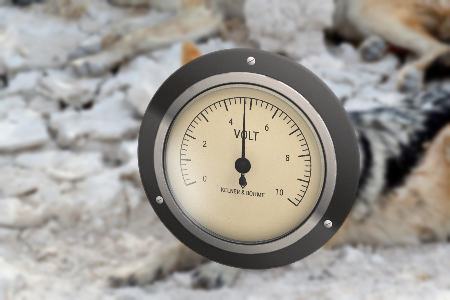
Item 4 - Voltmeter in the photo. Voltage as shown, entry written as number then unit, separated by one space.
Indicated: 4.8 V
